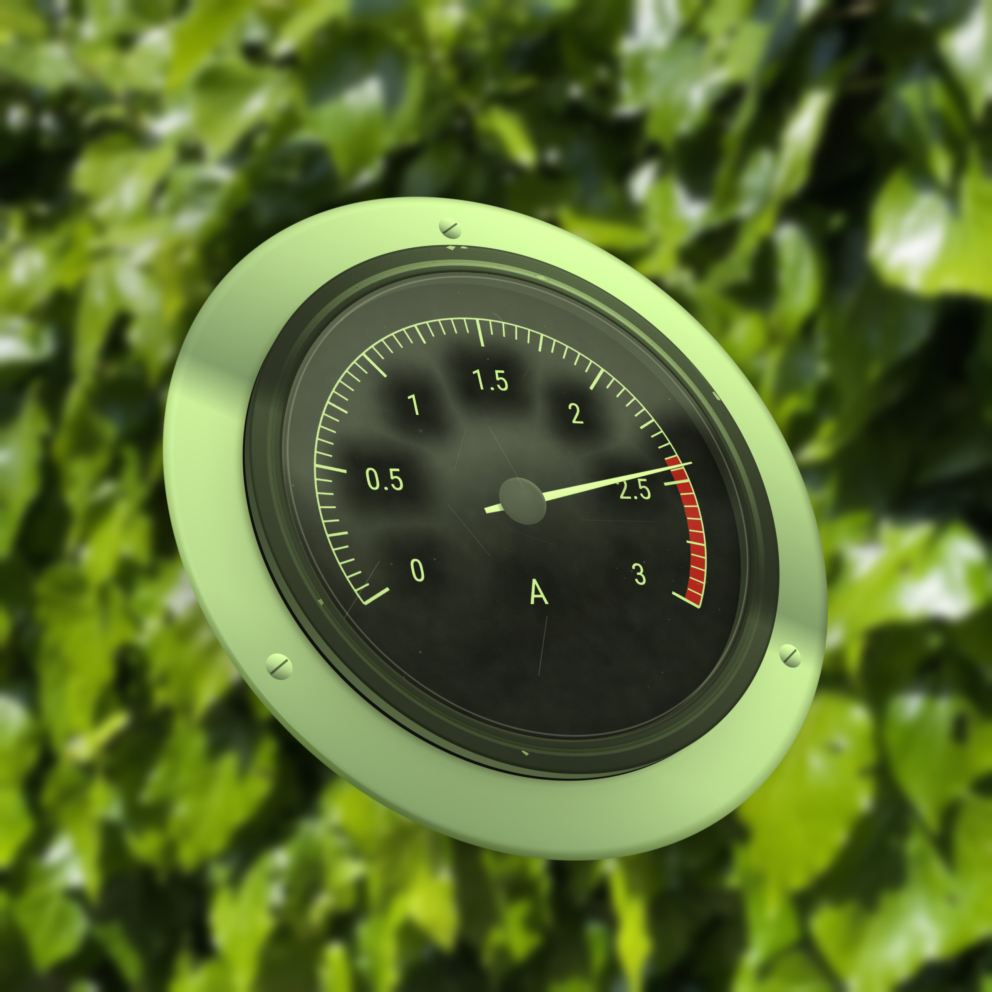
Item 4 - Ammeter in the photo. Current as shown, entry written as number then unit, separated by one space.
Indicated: 2.45 A
